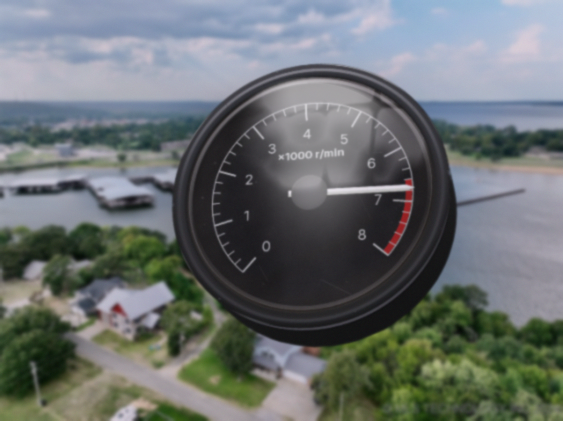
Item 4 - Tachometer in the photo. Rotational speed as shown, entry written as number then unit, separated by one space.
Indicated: 6800 rpm
